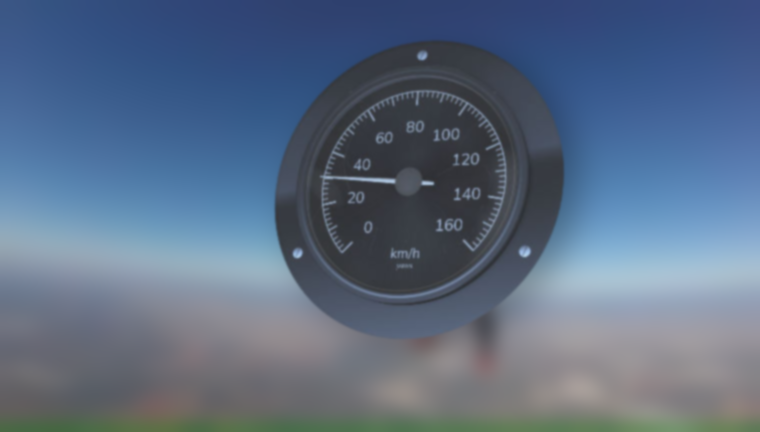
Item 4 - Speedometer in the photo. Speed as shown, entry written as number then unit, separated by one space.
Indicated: 30 km/h
